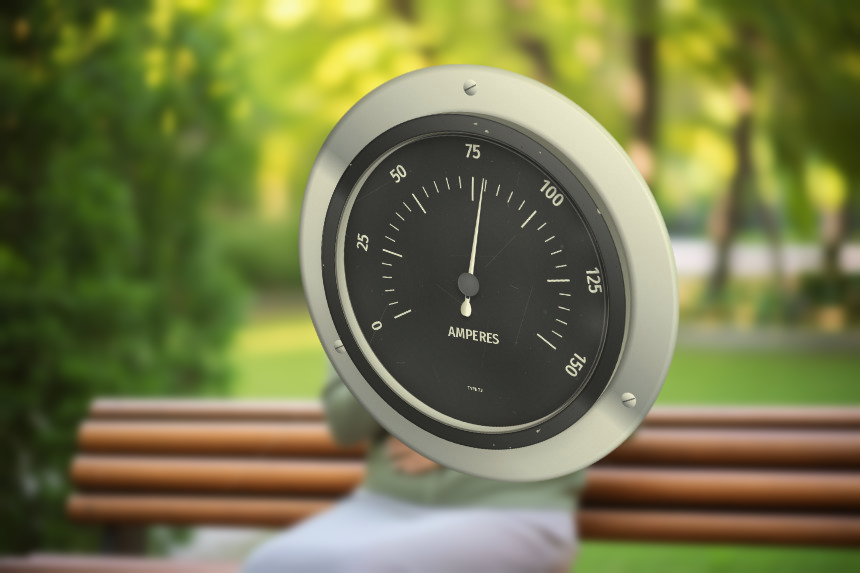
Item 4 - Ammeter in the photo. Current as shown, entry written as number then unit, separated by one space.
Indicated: 80 A
